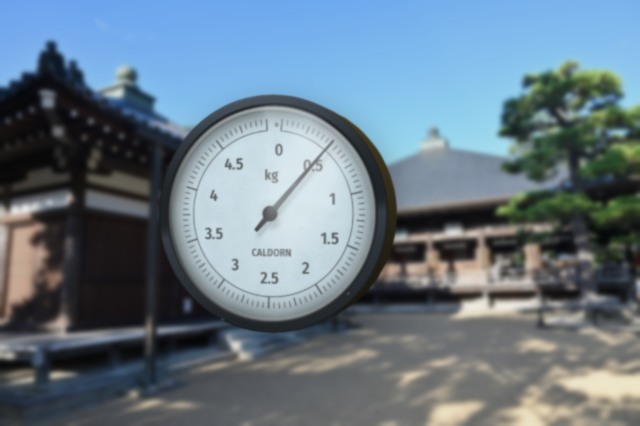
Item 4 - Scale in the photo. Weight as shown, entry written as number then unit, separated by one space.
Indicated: 0.5 kg
